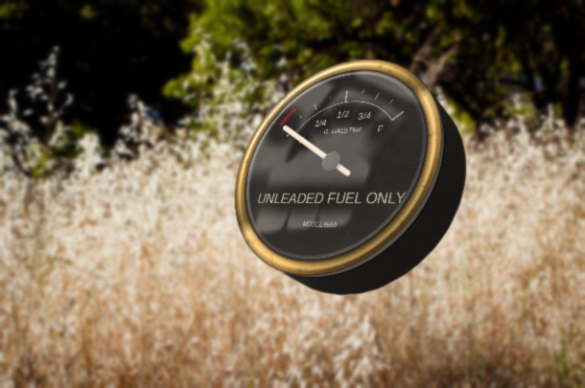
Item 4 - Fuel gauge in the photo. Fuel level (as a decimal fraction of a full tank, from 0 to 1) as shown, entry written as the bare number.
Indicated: 0
